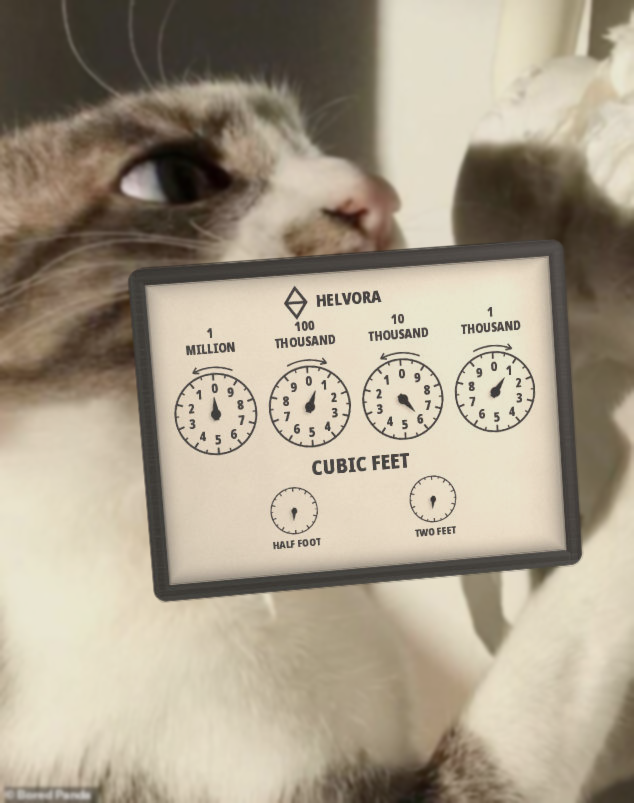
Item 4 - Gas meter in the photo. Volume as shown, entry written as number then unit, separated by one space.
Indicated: 6100 ft³
